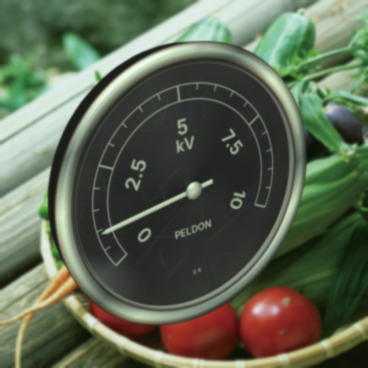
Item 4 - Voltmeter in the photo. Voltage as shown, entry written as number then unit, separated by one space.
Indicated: 1 kV
